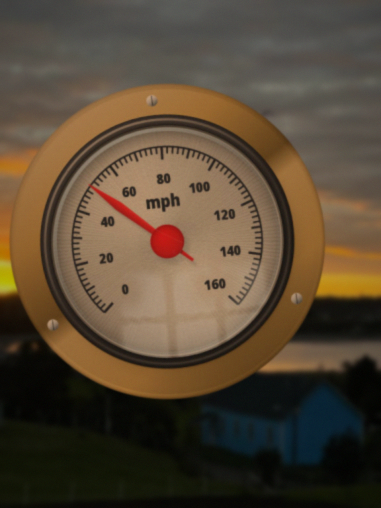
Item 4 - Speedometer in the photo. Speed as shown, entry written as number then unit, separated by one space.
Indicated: 50 mph
